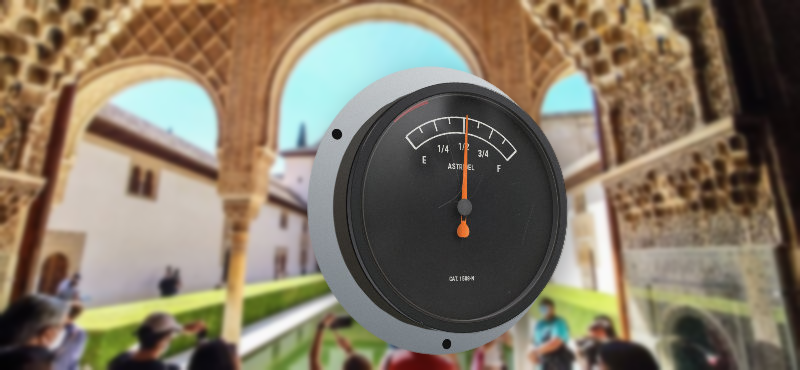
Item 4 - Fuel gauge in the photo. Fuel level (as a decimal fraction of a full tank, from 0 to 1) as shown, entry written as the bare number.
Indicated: 0.5
